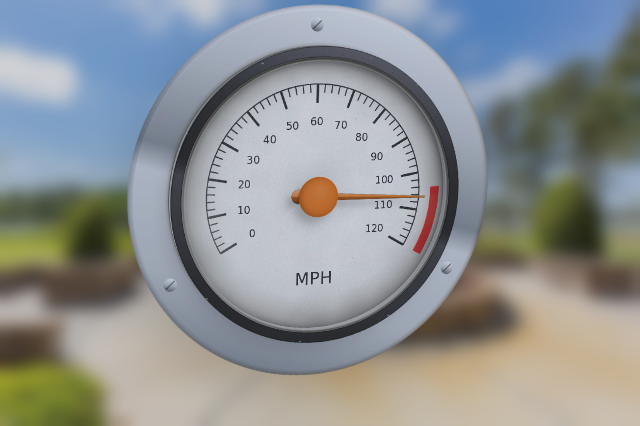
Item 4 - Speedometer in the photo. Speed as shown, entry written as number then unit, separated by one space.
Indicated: 106 mph
